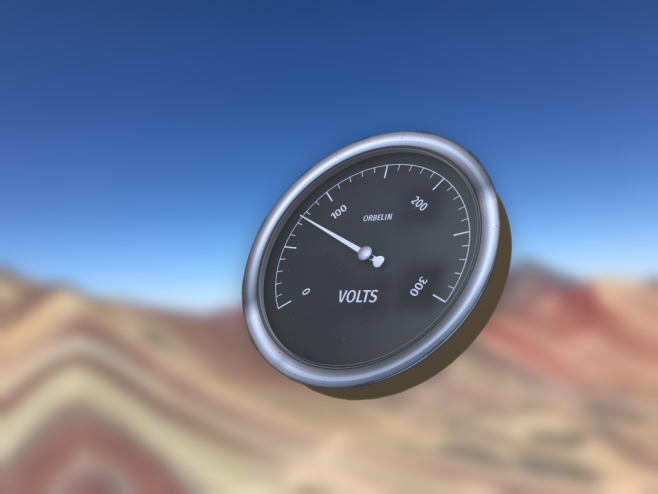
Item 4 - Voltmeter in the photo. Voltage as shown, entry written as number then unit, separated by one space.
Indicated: 75 V
